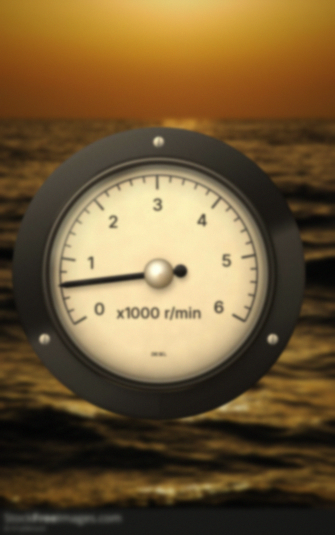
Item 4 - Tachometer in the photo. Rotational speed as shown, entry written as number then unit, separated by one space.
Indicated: 600 rpm
